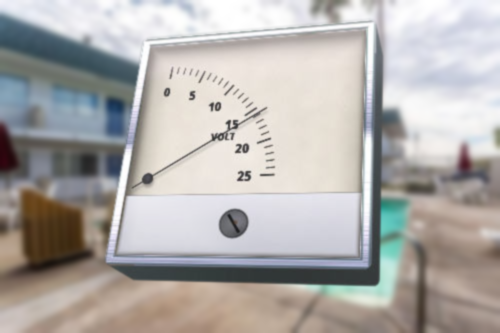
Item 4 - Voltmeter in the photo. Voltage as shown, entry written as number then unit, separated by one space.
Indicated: 16 V
